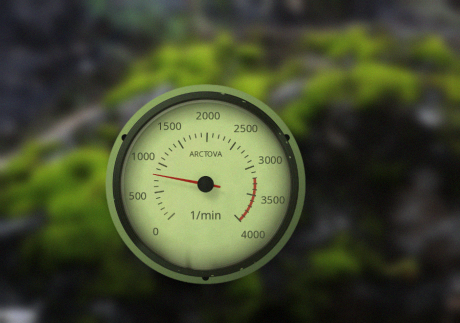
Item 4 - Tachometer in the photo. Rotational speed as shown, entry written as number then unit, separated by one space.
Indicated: 800 rpm
